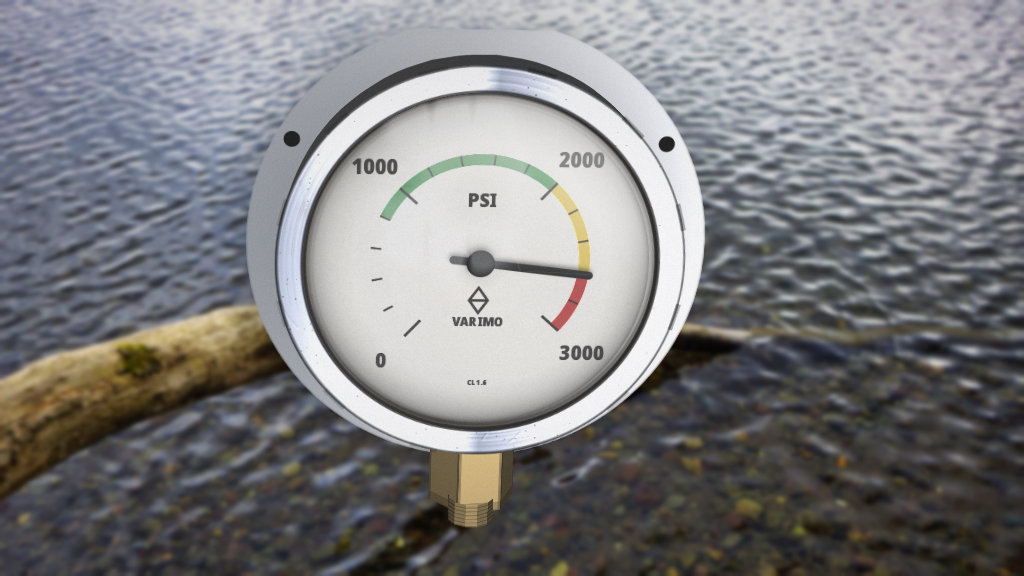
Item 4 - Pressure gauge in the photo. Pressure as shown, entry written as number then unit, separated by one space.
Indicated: 2600 psi
